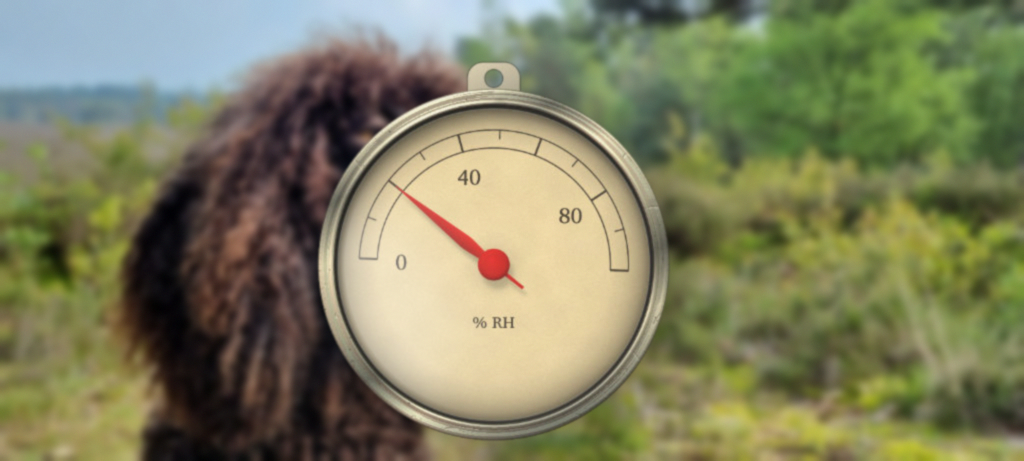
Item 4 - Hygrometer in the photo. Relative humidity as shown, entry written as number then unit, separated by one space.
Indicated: 20 %
